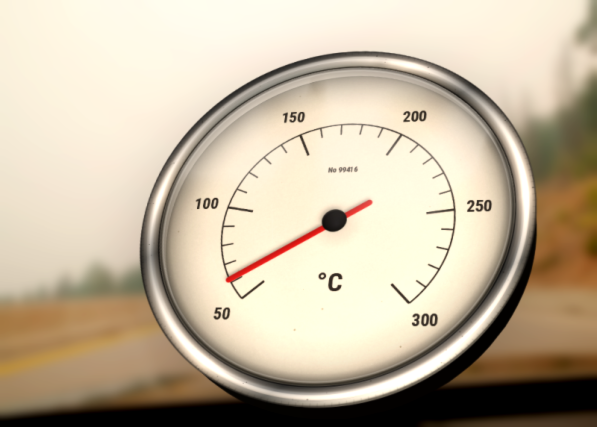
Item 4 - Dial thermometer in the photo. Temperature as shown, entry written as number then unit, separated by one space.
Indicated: 60 °C
